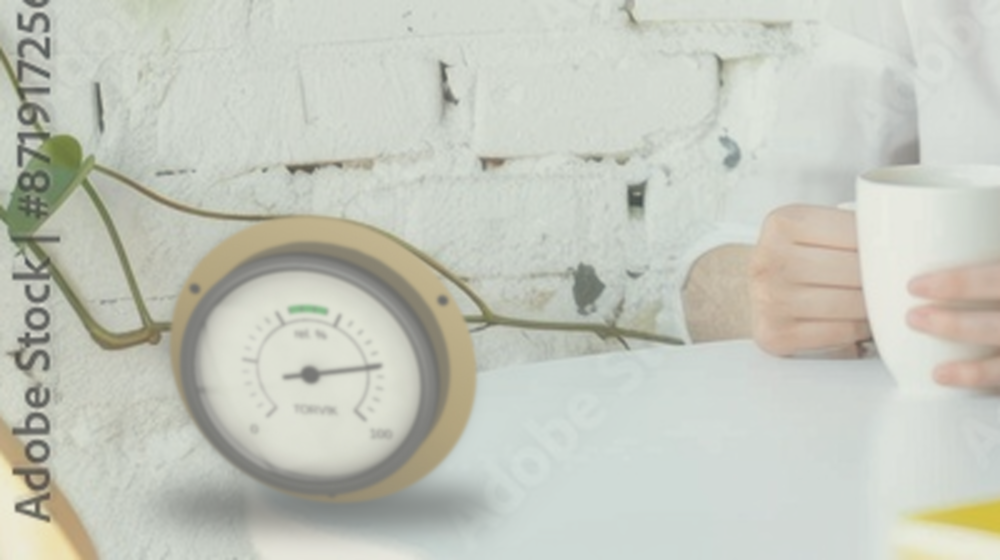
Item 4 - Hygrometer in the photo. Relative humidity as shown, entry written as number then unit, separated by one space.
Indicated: 80 %
